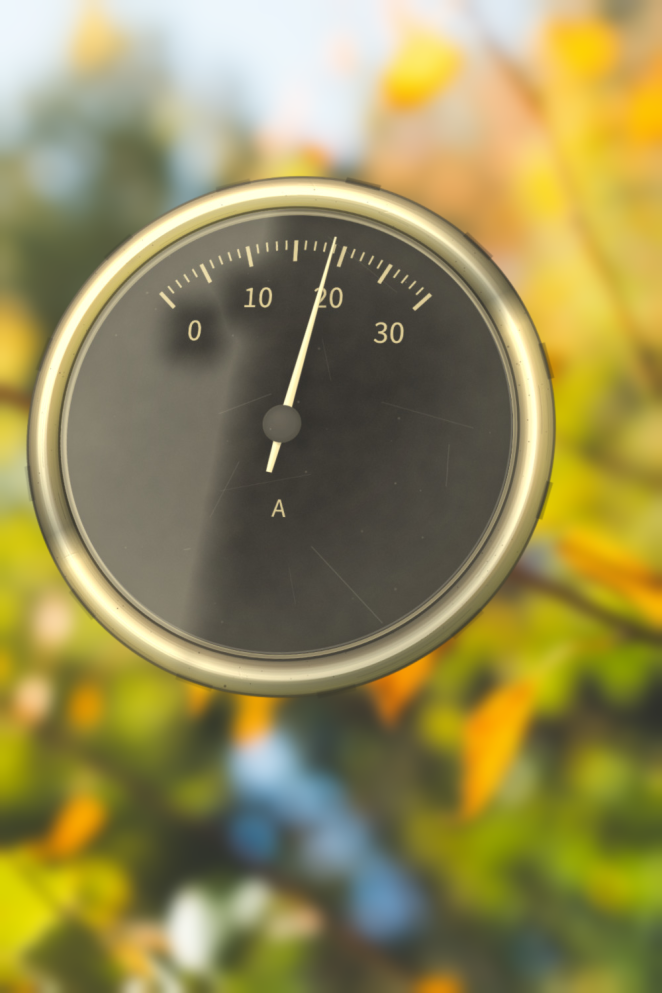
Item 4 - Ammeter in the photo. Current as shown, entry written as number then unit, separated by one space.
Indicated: 19 A
